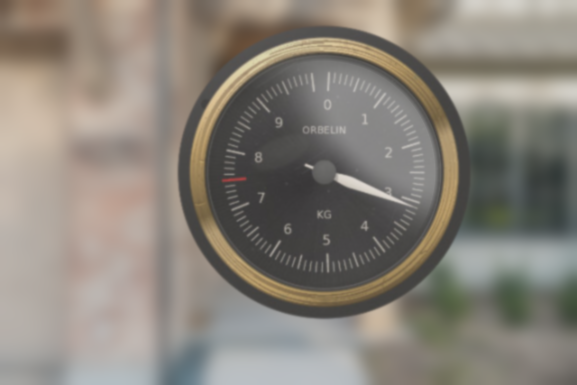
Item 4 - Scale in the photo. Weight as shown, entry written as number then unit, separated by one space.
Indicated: 3.1 kg
